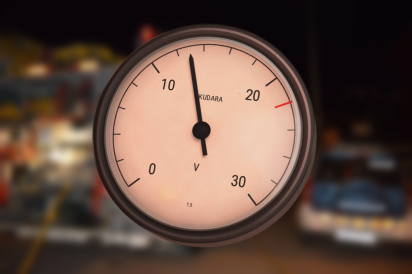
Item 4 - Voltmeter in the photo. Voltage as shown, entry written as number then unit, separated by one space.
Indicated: 13 V
